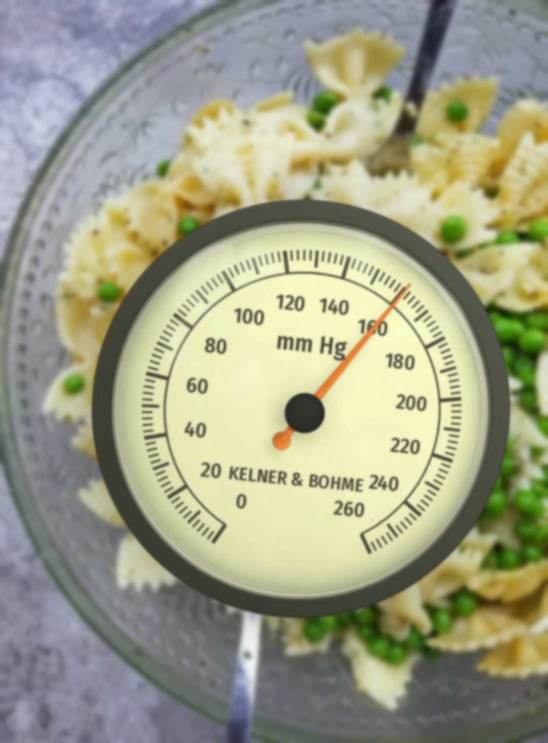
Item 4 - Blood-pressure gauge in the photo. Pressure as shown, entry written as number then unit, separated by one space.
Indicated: 160 mmHg
